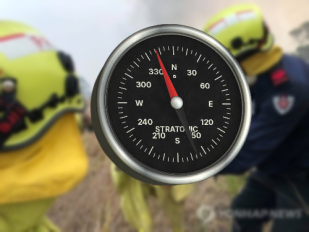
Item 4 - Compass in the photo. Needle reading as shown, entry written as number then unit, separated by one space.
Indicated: 340 °
